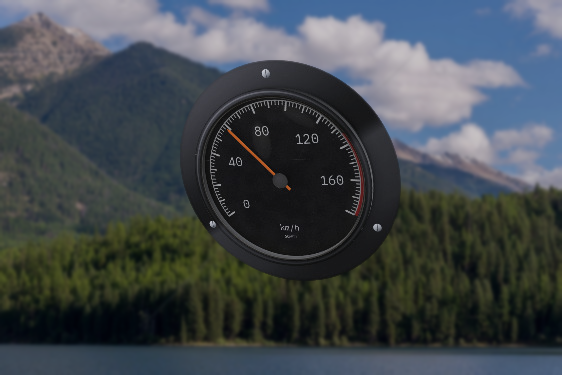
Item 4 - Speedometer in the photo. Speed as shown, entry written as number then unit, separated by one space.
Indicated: 60 km/h
